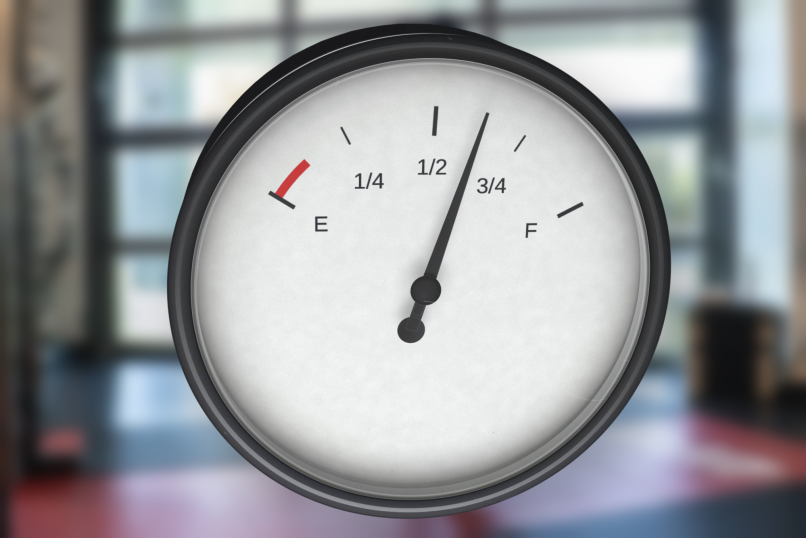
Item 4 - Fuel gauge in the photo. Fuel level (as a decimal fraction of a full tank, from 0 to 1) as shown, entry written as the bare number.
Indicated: 0.625
